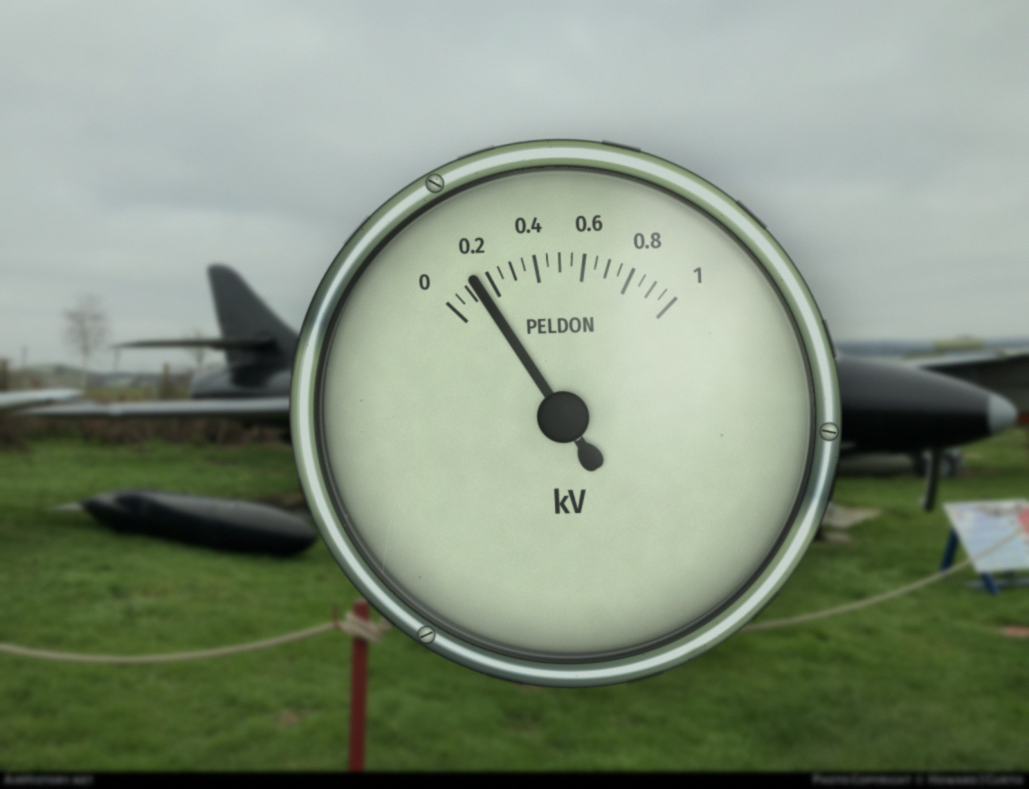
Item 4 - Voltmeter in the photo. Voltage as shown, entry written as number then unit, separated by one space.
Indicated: 0.15 kV
